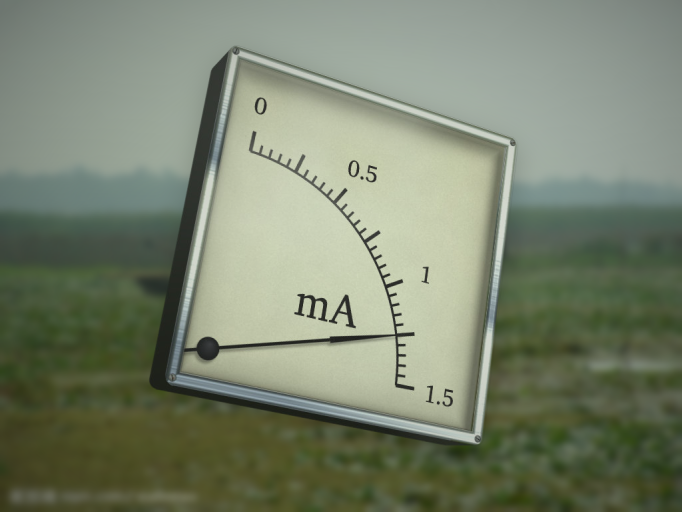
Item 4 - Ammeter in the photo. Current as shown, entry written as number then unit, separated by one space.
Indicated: 1.25 mA
